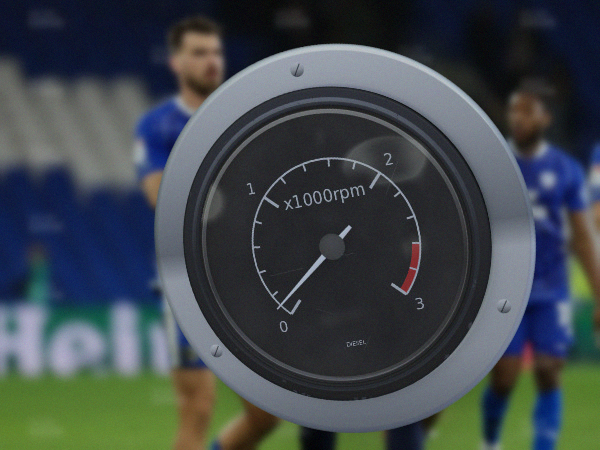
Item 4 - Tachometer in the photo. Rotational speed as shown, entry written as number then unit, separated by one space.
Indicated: 100 rpm
